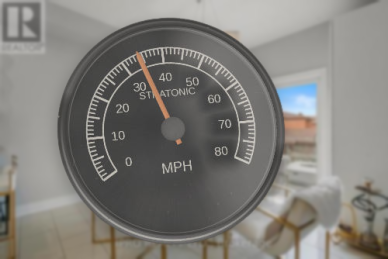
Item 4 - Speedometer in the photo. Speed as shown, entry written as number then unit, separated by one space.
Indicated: 34 mph
